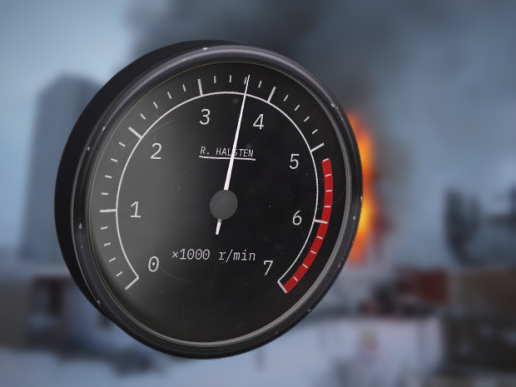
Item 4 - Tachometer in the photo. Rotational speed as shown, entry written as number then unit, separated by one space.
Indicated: 3600 rpm
